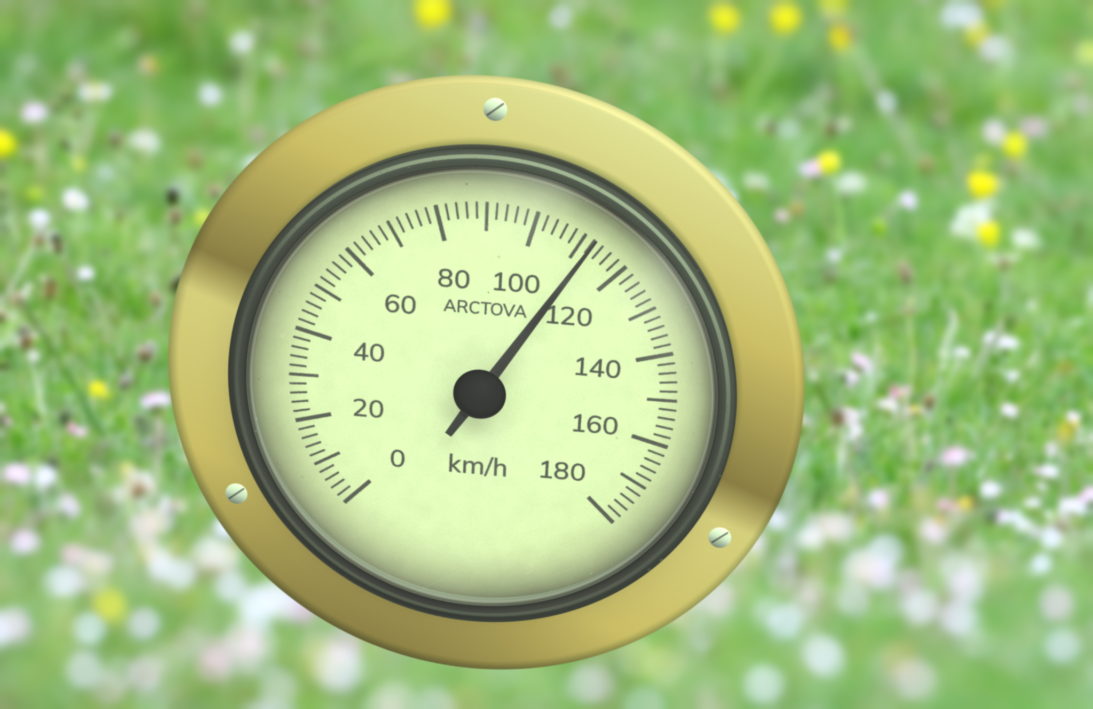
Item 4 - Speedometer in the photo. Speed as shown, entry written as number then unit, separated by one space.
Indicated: 112 km/h
